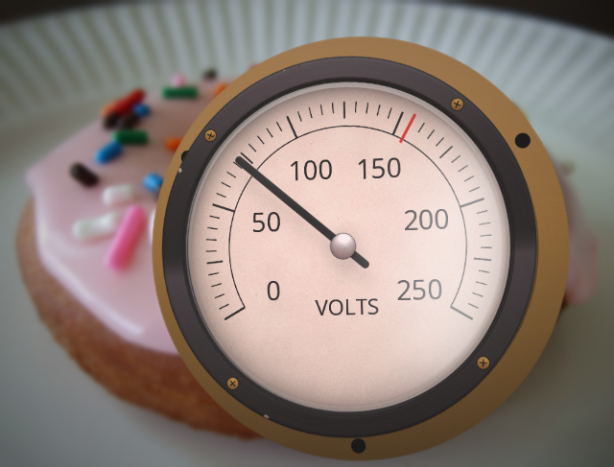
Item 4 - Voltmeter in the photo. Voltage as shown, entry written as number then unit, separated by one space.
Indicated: 72.5 V
